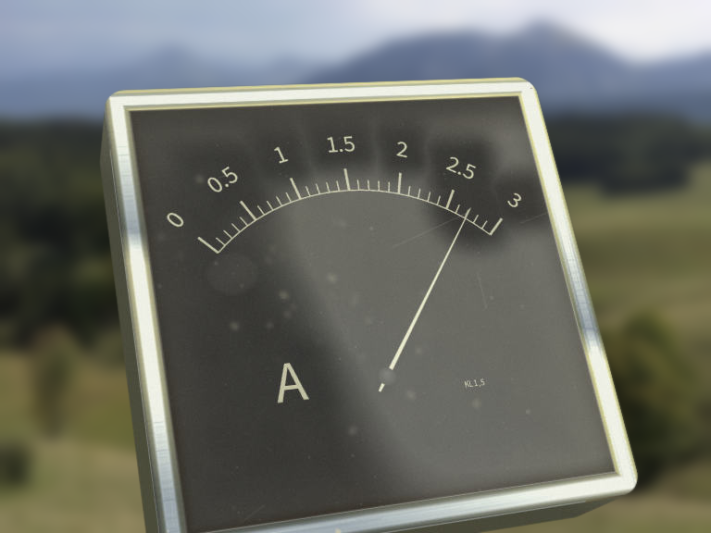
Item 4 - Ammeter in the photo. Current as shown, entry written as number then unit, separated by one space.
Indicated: 2.7 A
